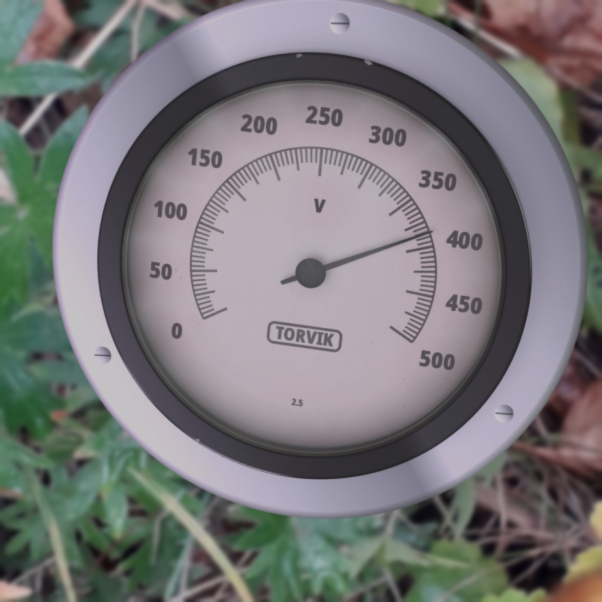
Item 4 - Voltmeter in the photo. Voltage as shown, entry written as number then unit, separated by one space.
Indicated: 385 V
